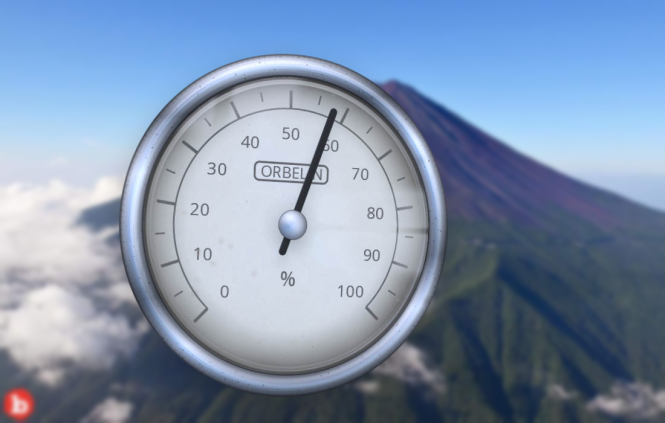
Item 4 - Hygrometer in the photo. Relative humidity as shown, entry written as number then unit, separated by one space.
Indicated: 57.5 %
